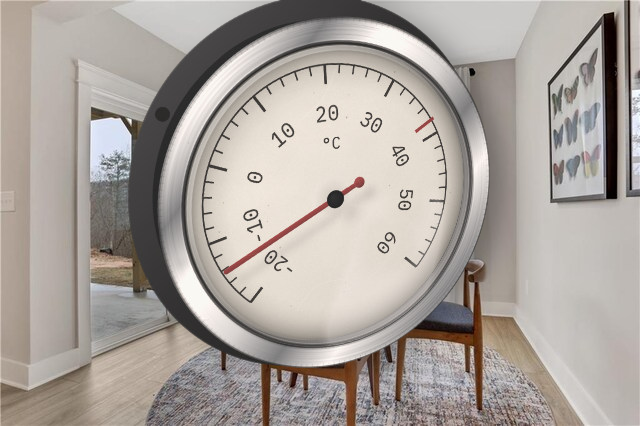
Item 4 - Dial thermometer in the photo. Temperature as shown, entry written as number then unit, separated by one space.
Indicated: -14 °C
